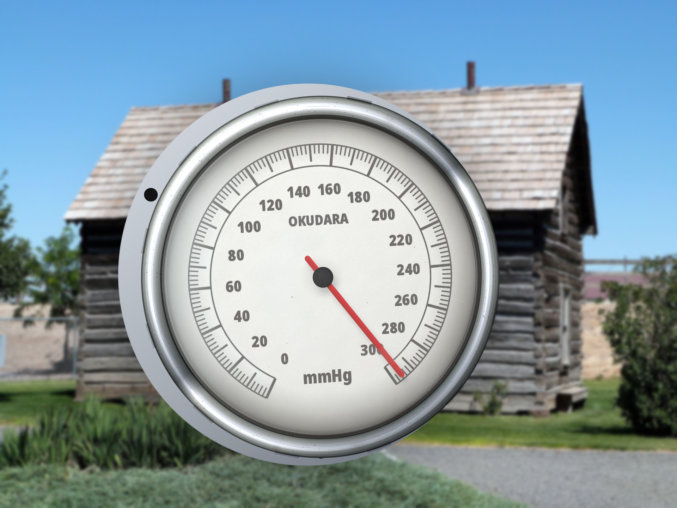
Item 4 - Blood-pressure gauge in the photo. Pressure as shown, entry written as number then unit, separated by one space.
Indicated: 296 mmHg
